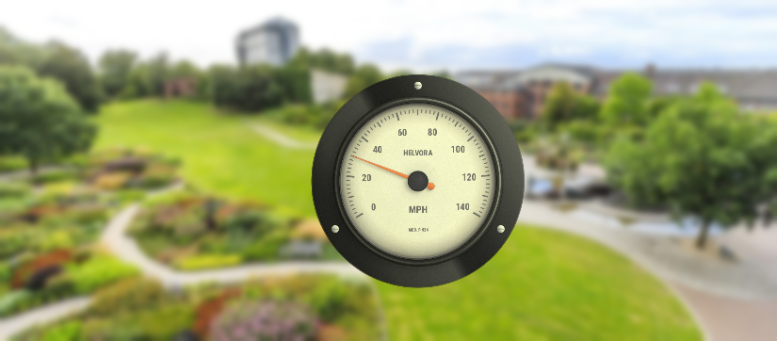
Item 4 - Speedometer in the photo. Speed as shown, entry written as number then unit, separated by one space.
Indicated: 30 mph
